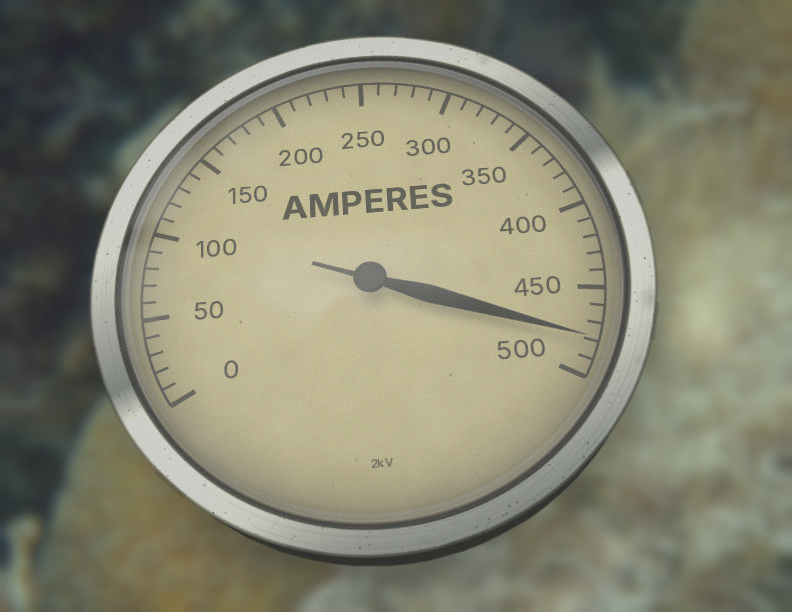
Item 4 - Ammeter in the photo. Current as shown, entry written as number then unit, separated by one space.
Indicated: 480 A
